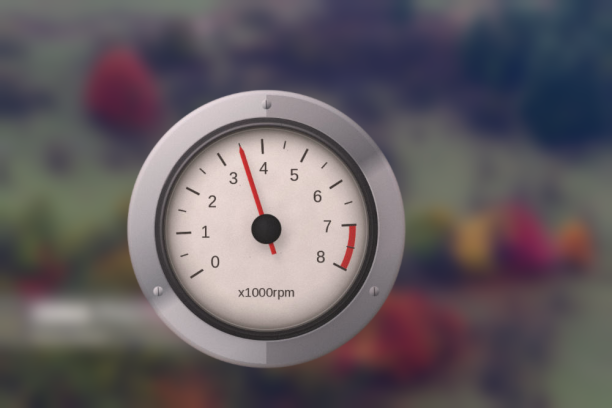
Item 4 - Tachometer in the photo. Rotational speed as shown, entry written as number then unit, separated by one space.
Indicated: 3500 rpm
